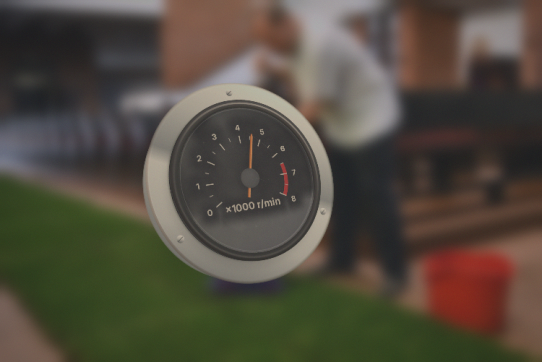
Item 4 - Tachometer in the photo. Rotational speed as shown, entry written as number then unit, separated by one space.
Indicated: 4500 rpm
